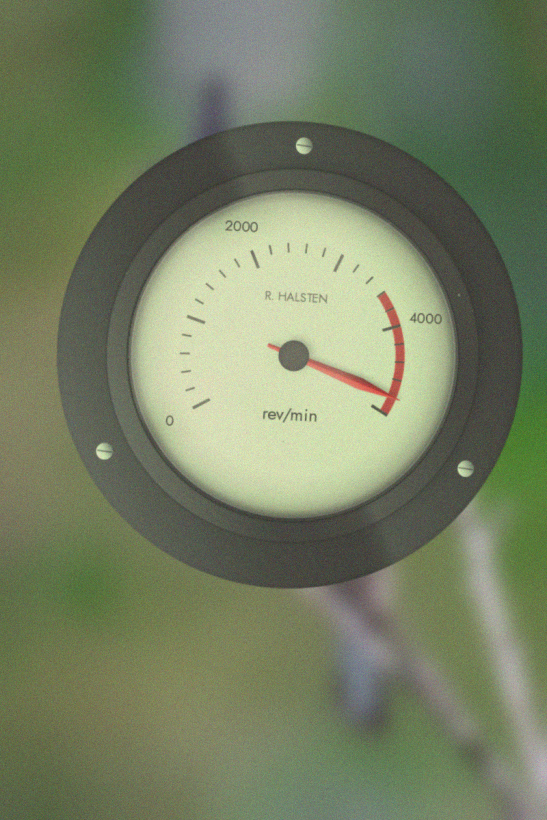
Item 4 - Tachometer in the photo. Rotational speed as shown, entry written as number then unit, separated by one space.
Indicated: 4800 rpm
